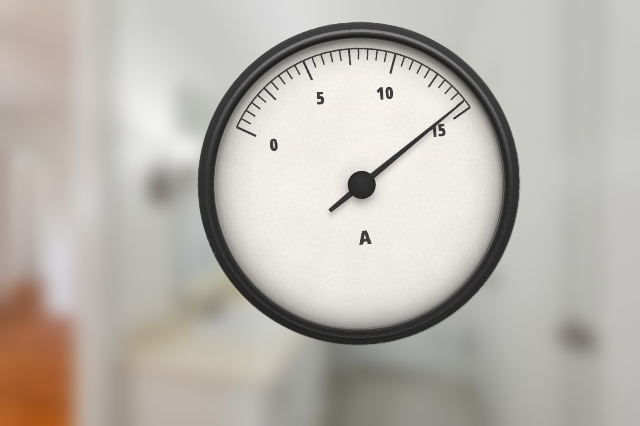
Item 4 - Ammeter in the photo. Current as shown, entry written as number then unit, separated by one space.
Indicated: 14.5 A
